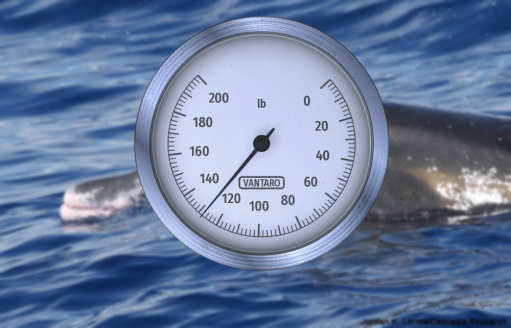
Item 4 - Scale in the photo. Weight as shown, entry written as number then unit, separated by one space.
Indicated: 128 lb
